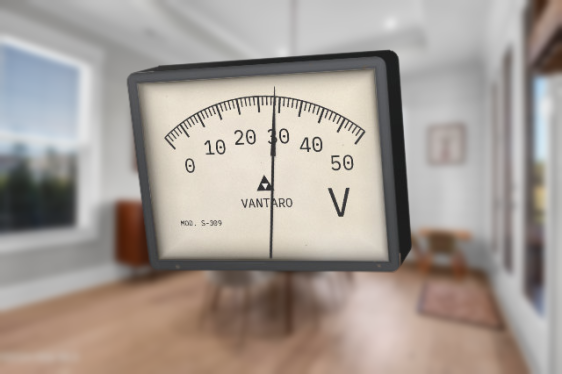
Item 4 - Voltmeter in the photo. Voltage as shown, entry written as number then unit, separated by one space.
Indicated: 29 V
